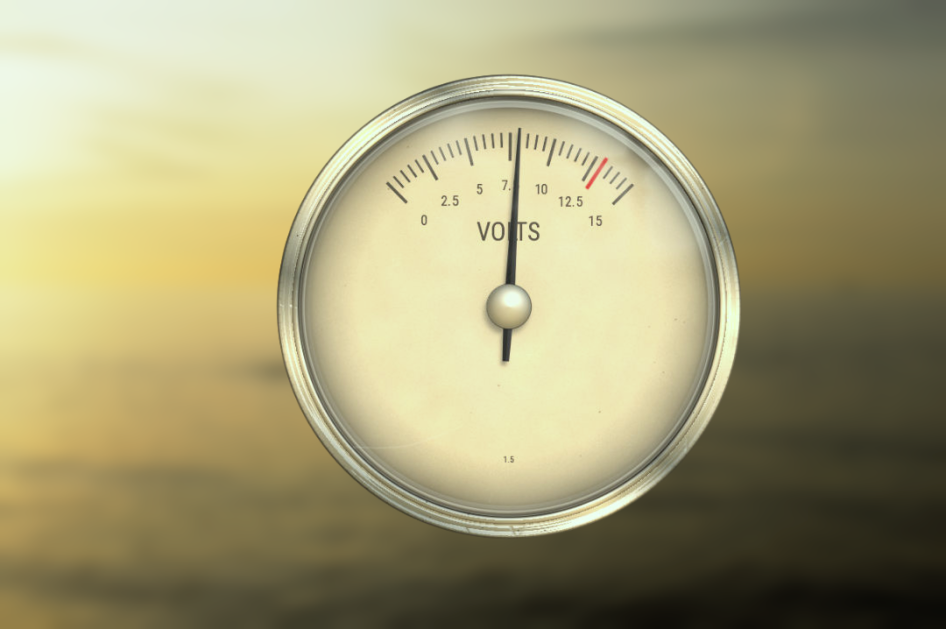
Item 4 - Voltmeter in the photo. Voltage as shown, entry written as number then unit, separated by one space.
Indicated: 8 V
